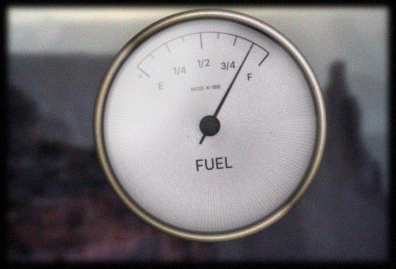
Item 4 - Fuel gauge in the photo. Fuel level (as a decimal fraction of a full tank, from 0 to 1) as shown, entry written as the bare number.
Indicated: 0.875
